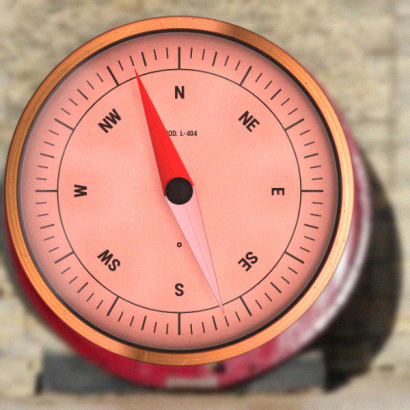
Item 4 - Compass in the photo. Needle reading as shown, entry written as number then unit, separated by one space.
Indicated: 340 °
